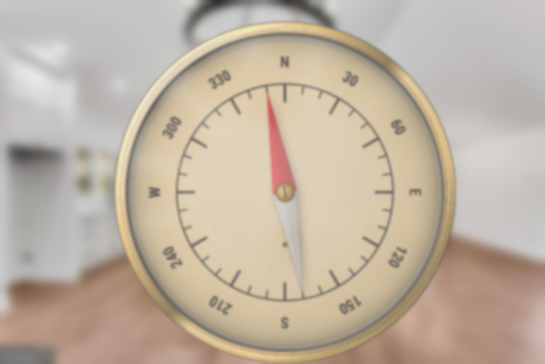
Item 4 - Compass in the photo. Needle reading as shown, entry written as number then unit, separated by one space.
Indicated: 350 °
